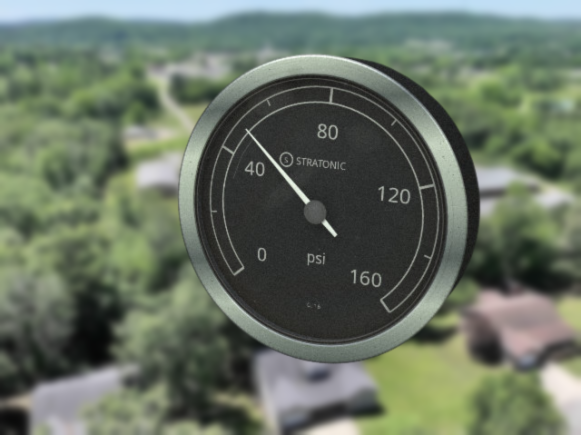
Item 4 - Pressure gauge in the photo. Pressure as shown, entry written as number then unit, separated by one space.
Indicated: 50 psi
